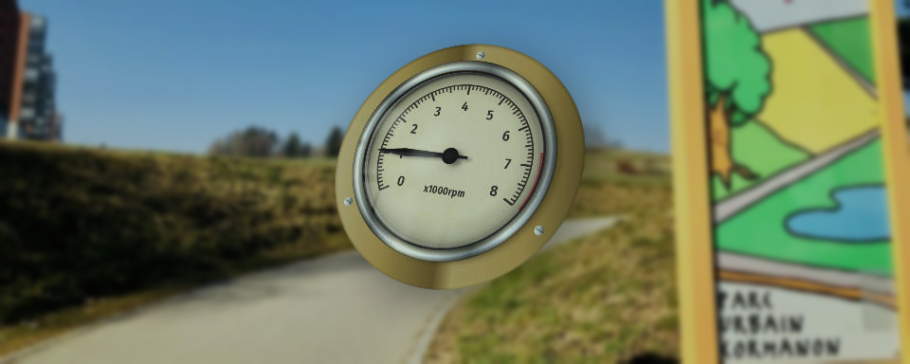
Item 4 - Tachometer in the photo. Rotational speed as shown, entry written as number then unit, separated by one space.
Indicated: 1000 rpm
